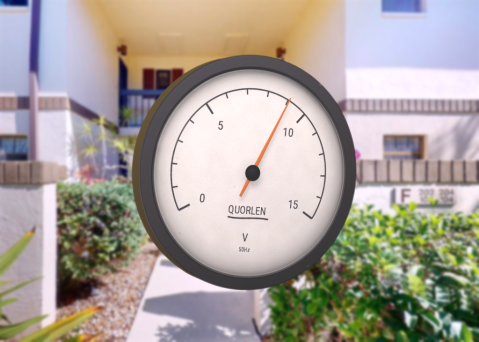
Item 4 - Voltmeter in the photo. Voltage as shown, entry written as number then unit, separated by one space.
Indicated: 9 V
